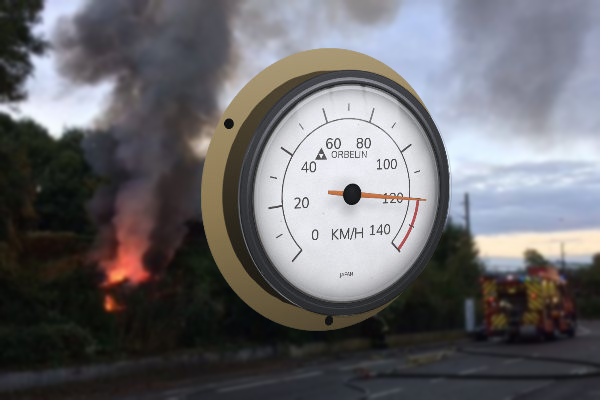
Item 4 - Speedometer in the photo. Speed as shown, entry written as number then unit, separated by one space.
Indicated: 120 km/h
